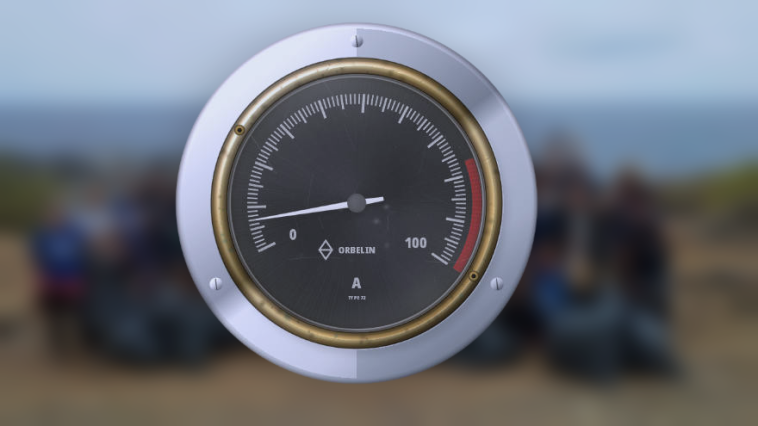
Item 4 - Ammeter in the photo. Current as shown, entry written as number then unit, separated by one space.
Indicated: 7 A
